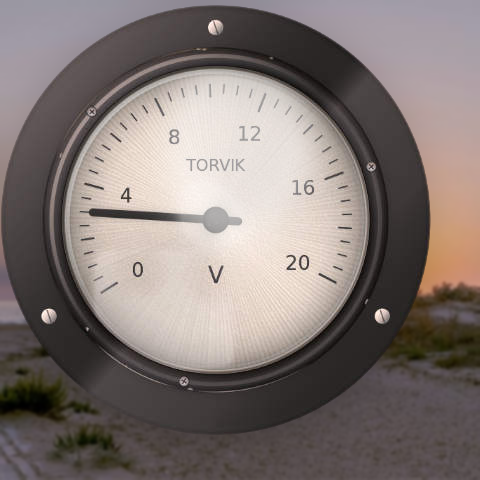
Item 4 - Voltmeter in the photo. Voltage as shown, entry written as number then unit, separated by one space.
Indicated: 3 V
